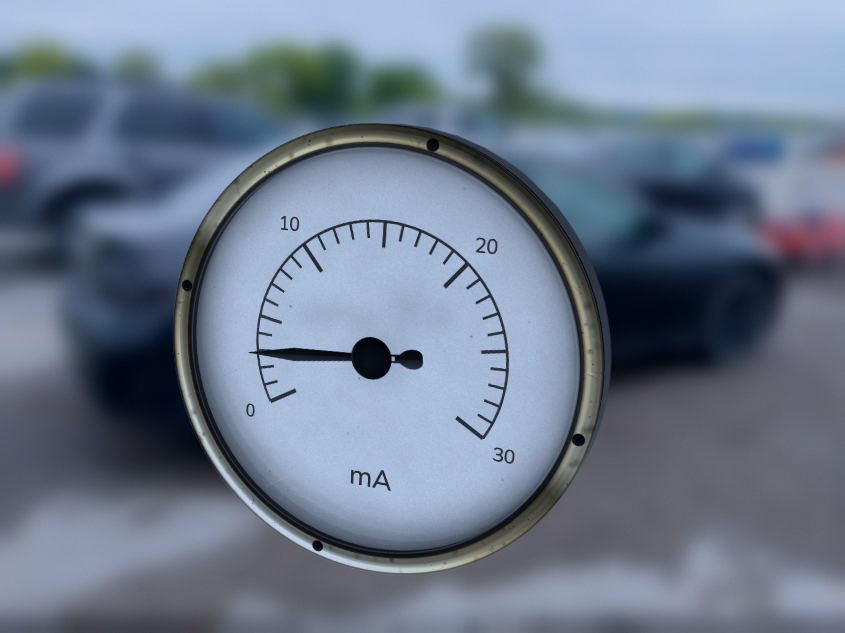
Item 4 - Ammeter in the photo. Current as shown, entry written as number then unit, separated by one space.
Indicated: 3 mA
